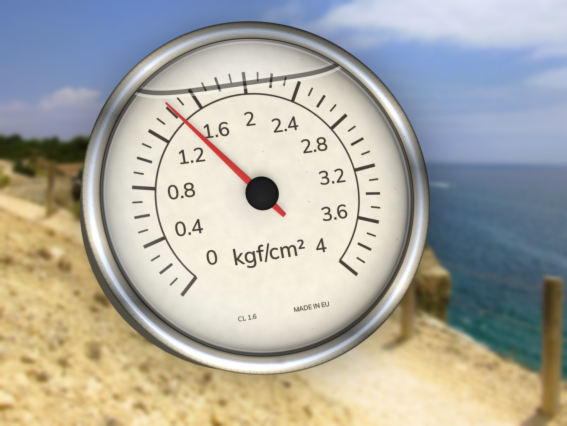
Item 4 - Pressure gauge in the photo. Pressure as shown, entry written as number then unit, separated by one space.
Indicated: 1.4 kg/cm²
